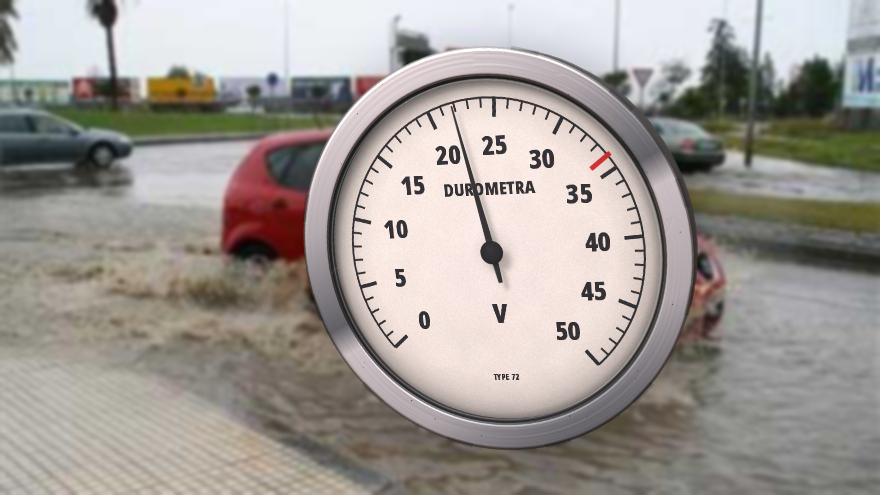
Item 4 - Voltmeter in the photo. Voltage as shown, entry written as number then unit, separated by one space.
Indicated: 22 V
